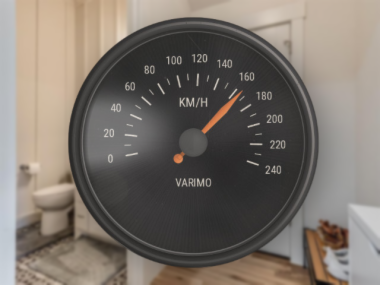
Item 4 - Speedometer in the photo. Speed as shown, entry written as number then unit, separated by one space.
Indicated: 165 km/h
